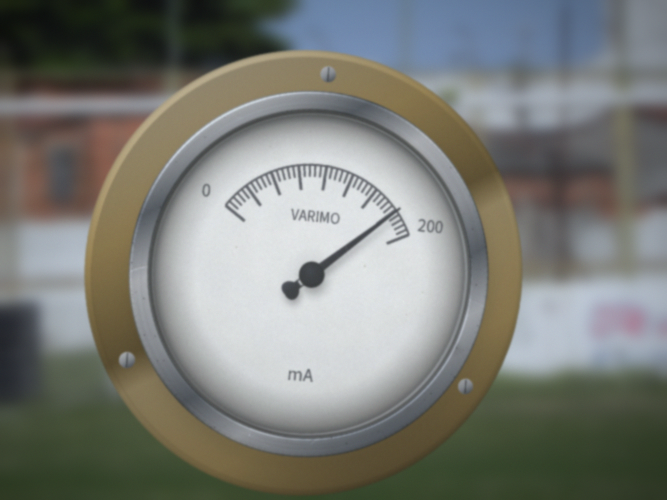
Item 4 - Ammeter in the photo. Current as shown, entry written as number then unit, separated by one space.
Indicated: 175 mA
